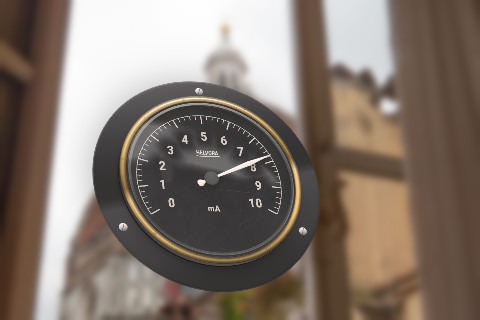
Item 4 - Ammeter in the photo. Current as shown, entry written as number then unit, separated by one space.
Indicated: 7.8 mA
